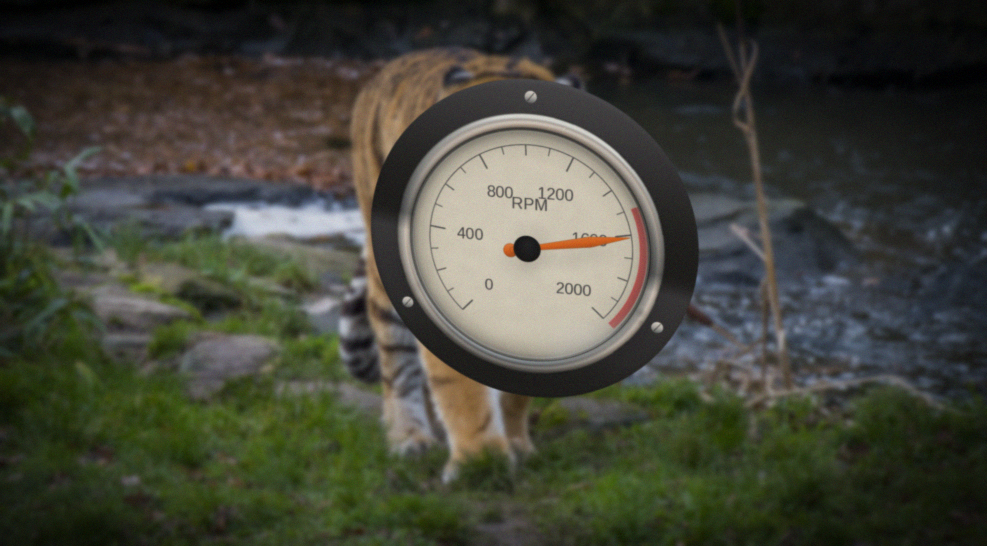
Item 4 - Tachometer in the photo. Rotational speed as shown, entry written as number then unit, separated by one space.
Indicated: 1600 rpm
